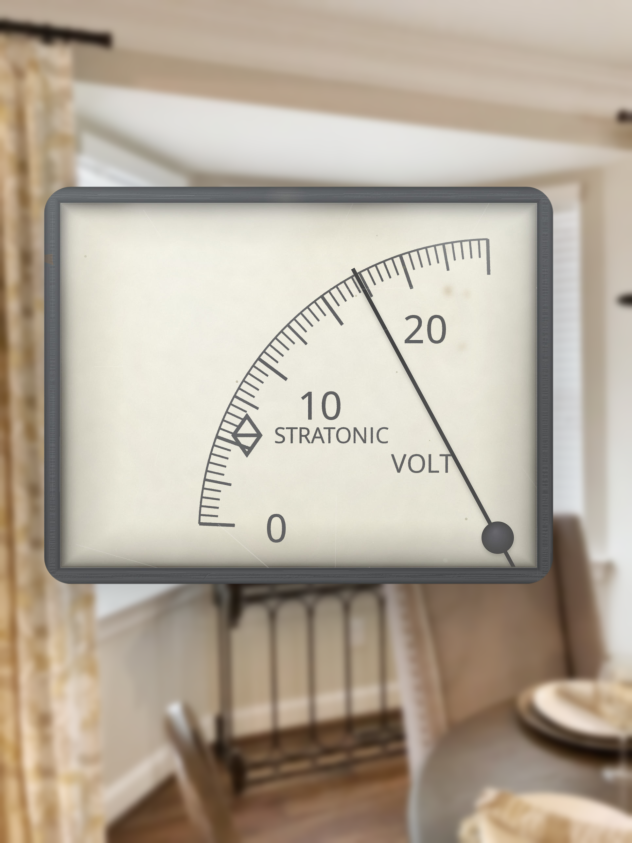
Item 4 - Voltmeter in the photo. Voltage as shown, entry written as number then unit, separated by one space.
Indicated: 17.25 V
